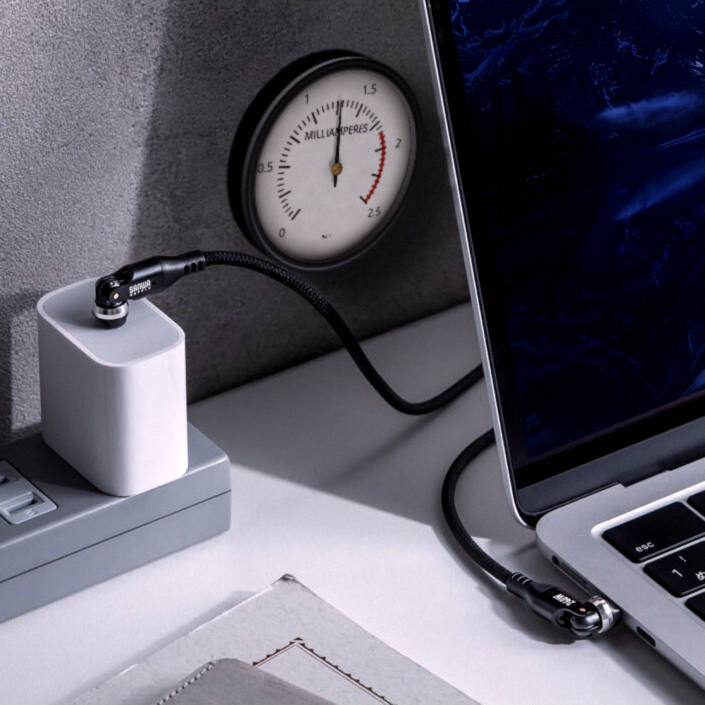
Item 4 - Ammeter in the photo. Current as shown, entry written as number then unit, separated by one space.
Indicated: 1.25 mA
